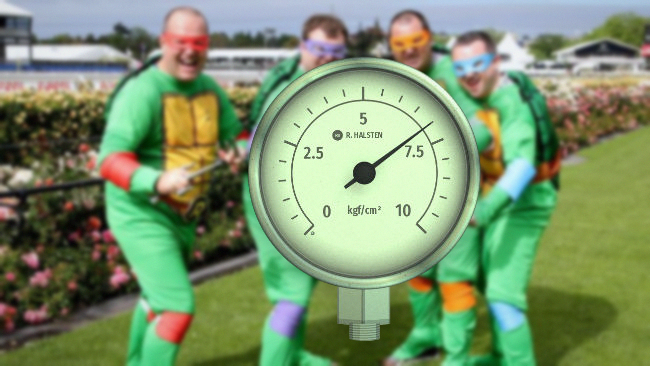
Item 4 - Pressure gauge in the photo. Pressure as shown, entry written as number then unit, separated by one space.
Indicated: 7 kg/cm²
